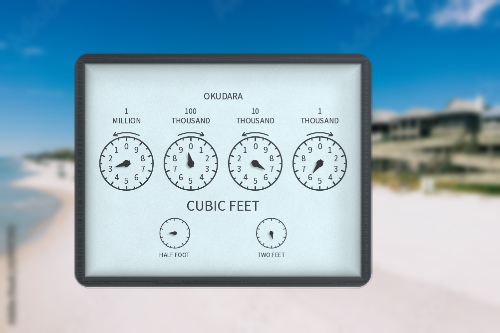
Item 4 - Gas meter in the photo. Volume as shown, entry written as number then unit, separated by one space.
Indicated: 296600 ft³
